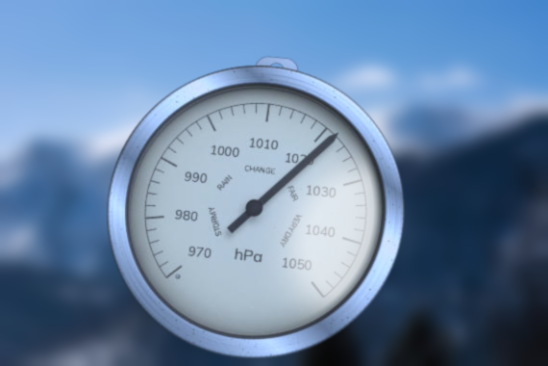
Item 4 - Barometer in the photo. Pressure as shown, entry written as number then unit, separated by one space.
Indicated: 1022 hPa
